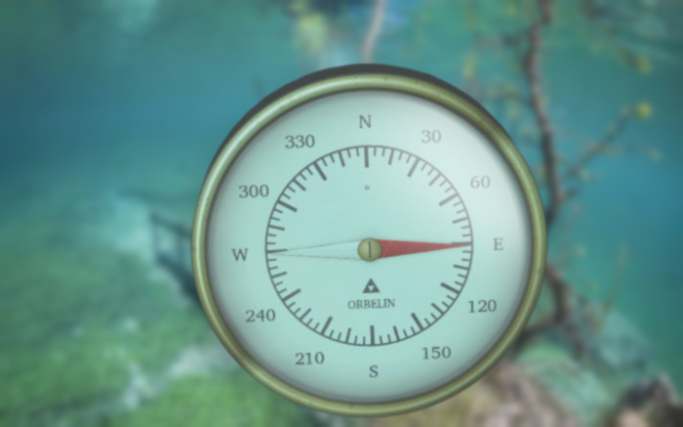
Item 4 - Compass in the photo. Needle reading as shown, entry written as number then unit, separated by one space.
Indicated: 90 °
